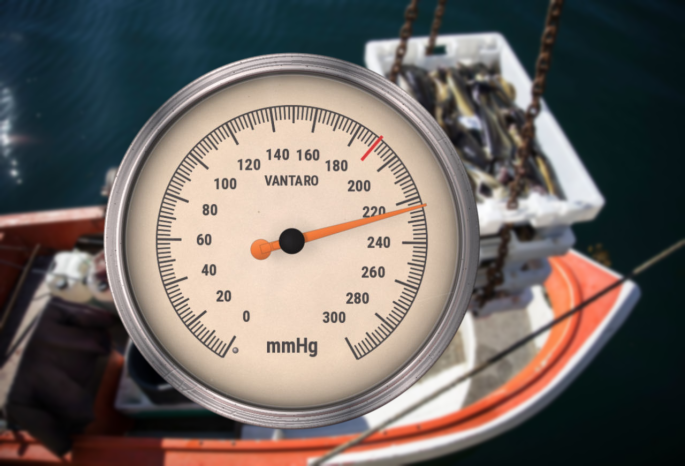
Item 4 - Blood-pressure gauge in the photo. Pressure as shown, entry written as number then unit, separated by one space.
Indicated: 224 mmHg
